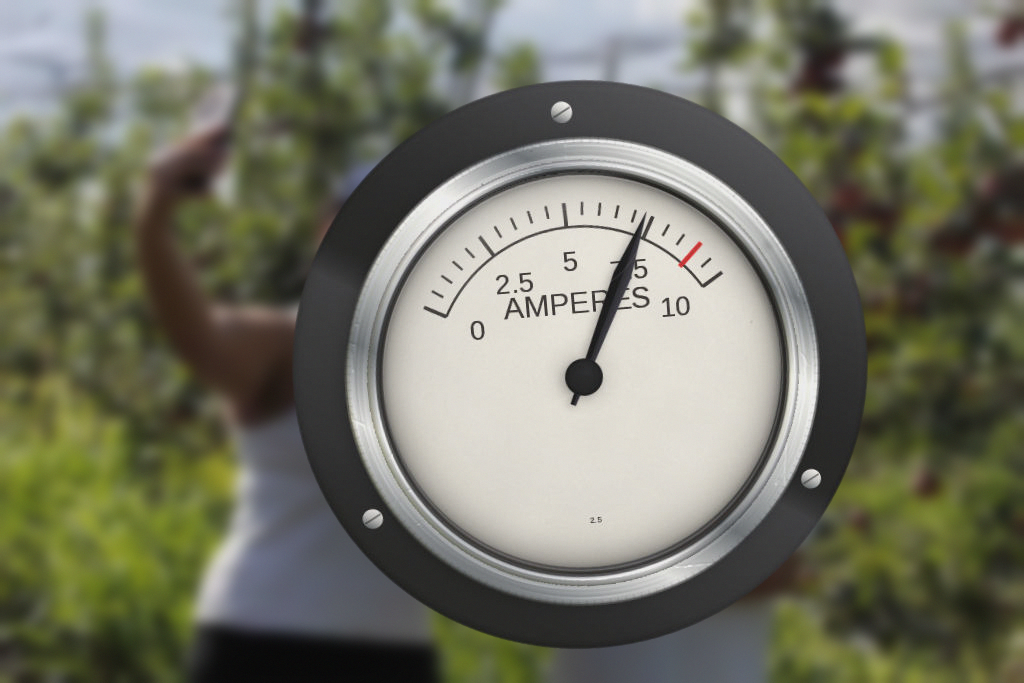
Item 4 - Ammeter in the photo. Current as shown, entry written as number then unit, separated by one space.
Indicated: 7.25 A
